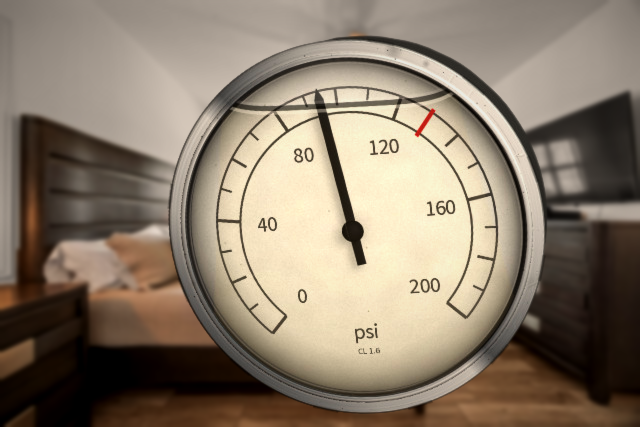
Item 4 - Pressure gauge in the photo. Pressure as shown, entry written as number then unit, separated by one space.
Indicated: 95 psi
